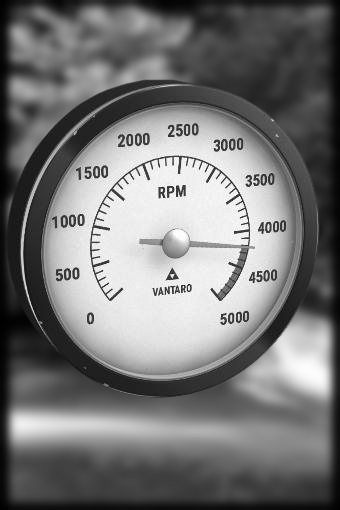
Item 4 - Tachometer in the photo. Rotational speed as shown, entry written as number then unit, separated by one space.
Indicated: 4200 rpm
